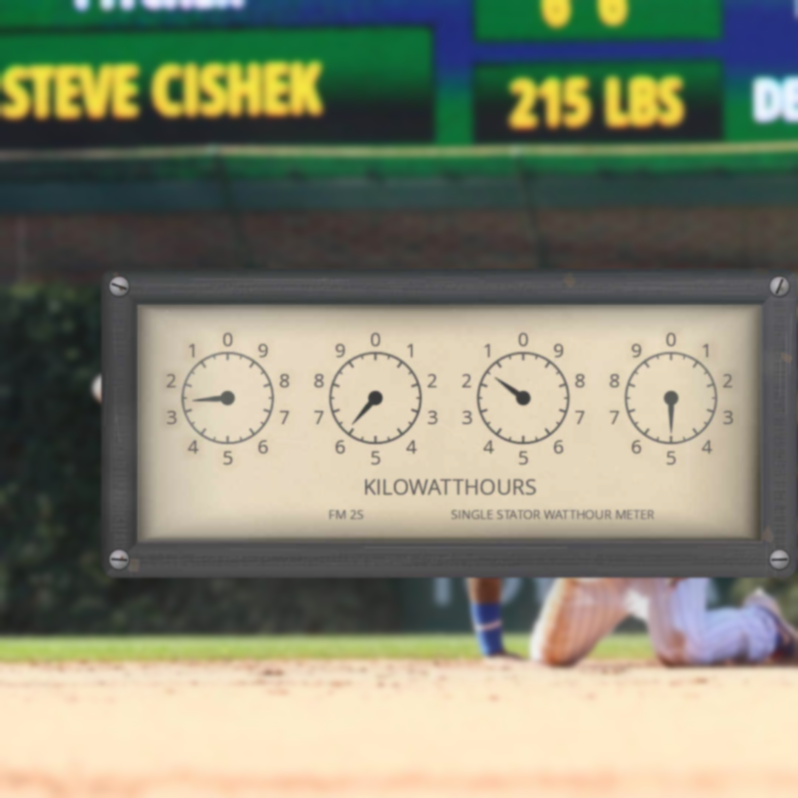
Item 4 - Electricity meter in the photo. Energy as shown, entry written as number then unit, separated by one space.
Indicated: 2615 kWh
